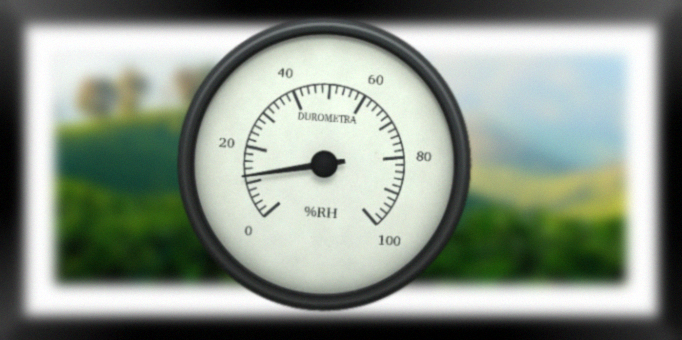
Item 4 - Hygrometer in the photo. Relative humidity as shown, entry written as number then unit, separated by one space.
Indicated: 12 %
